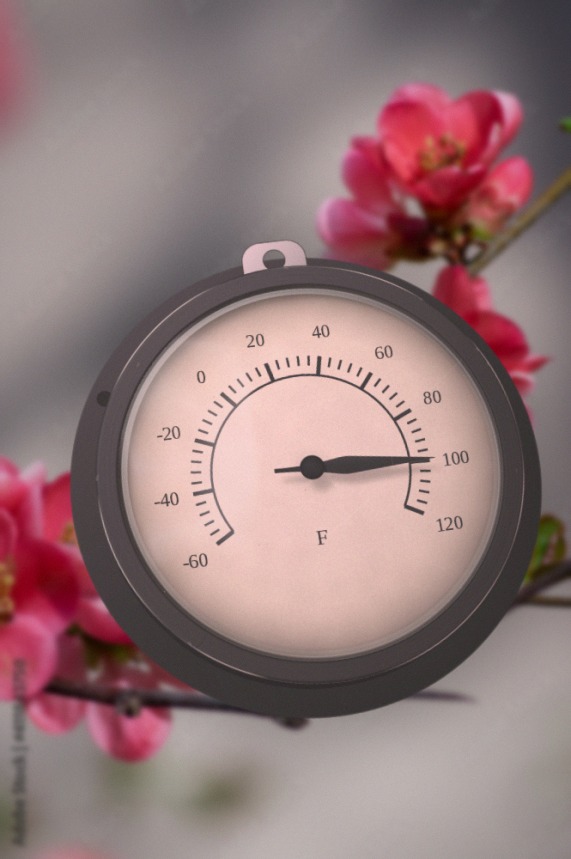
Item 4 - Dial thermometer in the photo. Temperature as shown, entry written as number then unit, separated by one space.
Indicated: 100 °F
